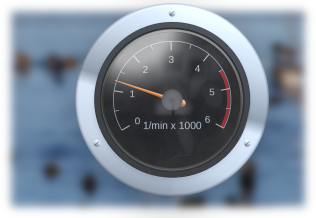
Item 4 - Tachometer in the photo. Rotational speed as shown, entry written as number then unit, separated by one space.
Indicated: 1250 rpm
